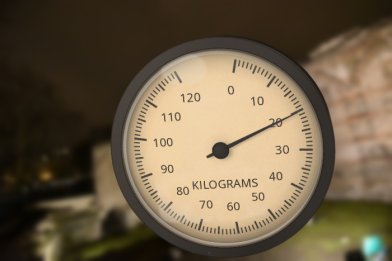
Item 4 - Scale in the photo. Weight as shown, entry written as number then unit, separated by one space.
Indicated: 20 kg
